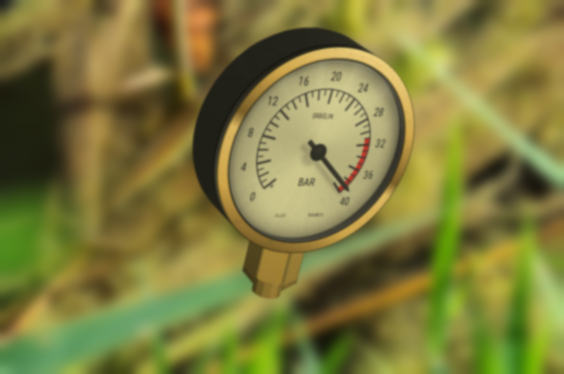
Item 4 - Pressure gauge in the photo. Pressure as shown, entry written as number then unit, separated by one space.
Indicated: 39 bar
